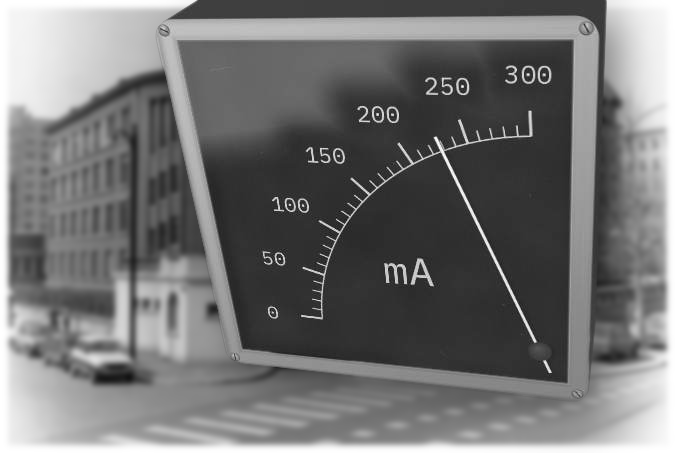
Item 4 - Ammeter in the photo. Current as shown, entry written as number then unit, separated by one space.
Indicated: 230 mA
